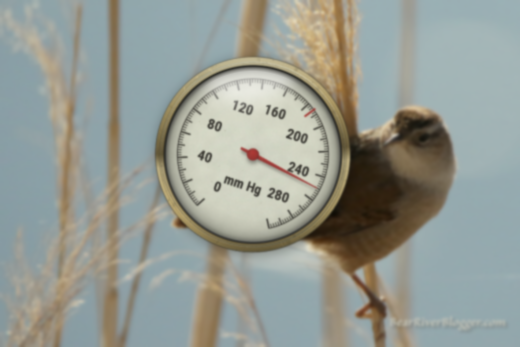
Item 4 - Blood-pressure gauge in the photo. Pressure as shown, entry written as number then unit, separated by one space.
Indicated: 250 mmHg
